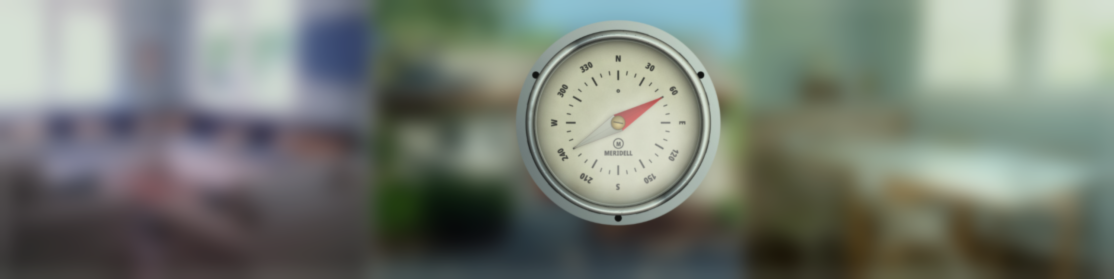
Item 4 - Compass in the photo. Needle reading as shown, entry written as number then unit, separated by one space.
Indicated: 60 °
